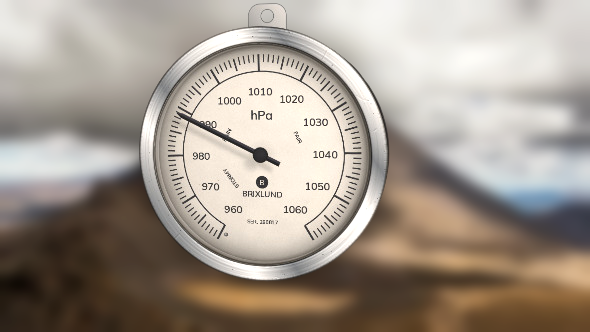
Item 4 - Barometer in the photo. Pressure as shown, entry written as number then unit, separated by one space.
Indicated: 989 hPa
